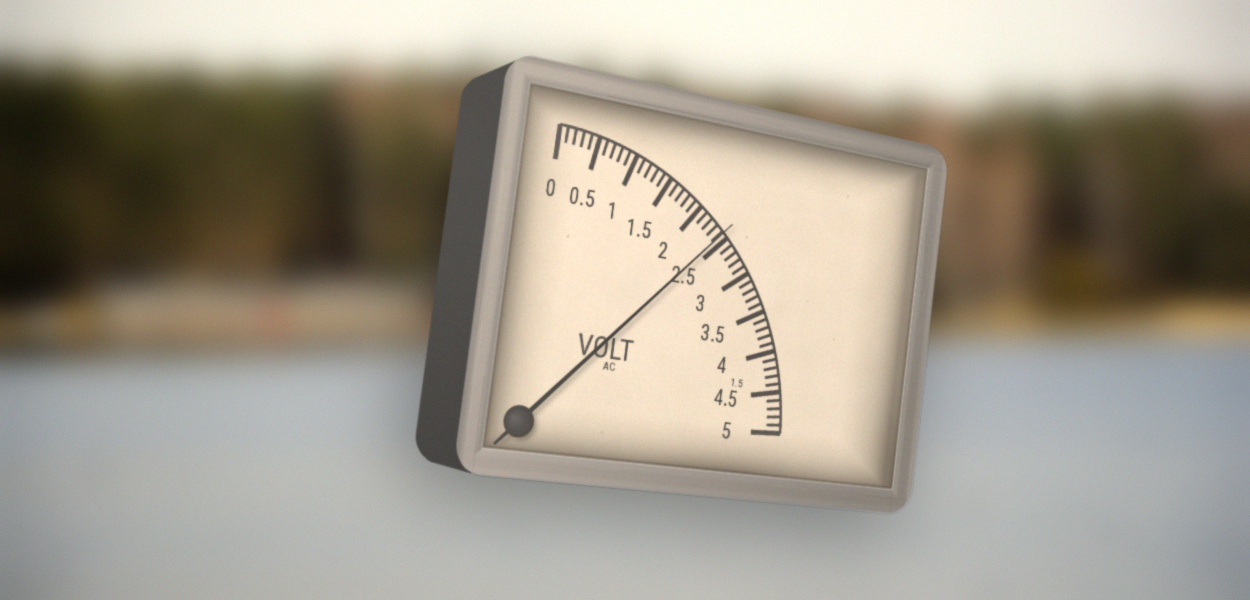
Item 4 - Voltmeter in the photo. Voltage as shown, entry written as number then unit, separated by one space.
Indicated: 2.4 V
